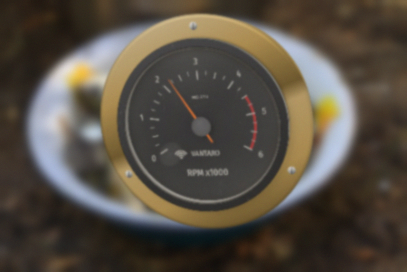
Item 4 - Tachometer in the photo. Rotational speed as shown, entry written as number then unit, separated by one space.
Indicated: 2250 rpm
